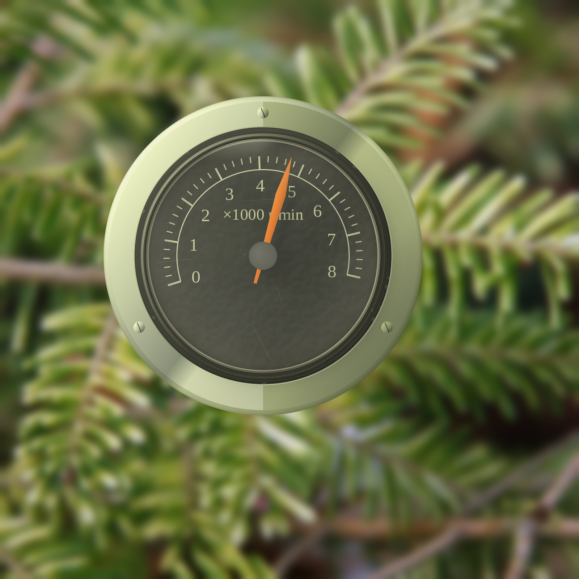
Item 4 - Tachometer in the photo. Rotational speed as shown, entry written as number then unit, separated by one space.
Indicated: 4700 rpm
